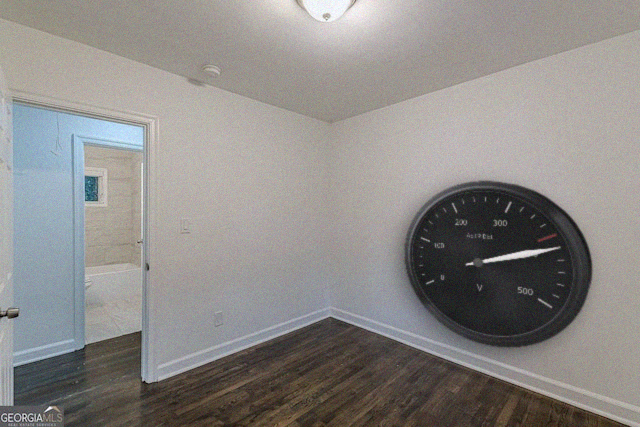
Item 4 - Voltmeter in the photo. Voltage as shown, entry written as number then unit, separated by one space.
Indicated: 400 V
